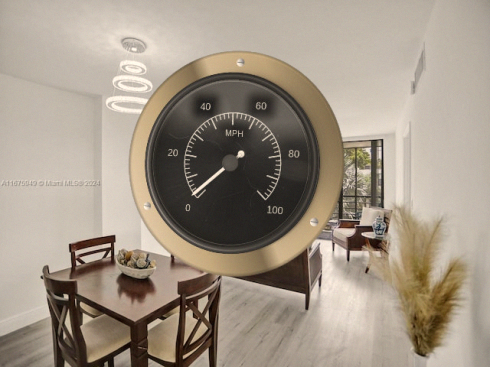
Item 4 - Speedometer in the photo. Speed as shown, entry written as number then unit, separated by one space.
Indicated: 2 mph
